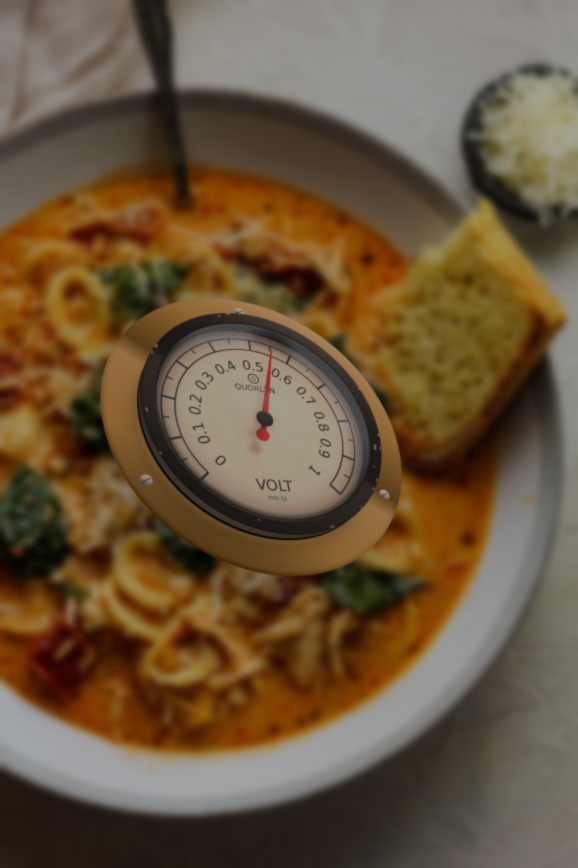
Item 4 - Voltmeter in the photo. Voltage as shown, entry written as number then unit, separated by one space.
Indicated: 0.55 V
